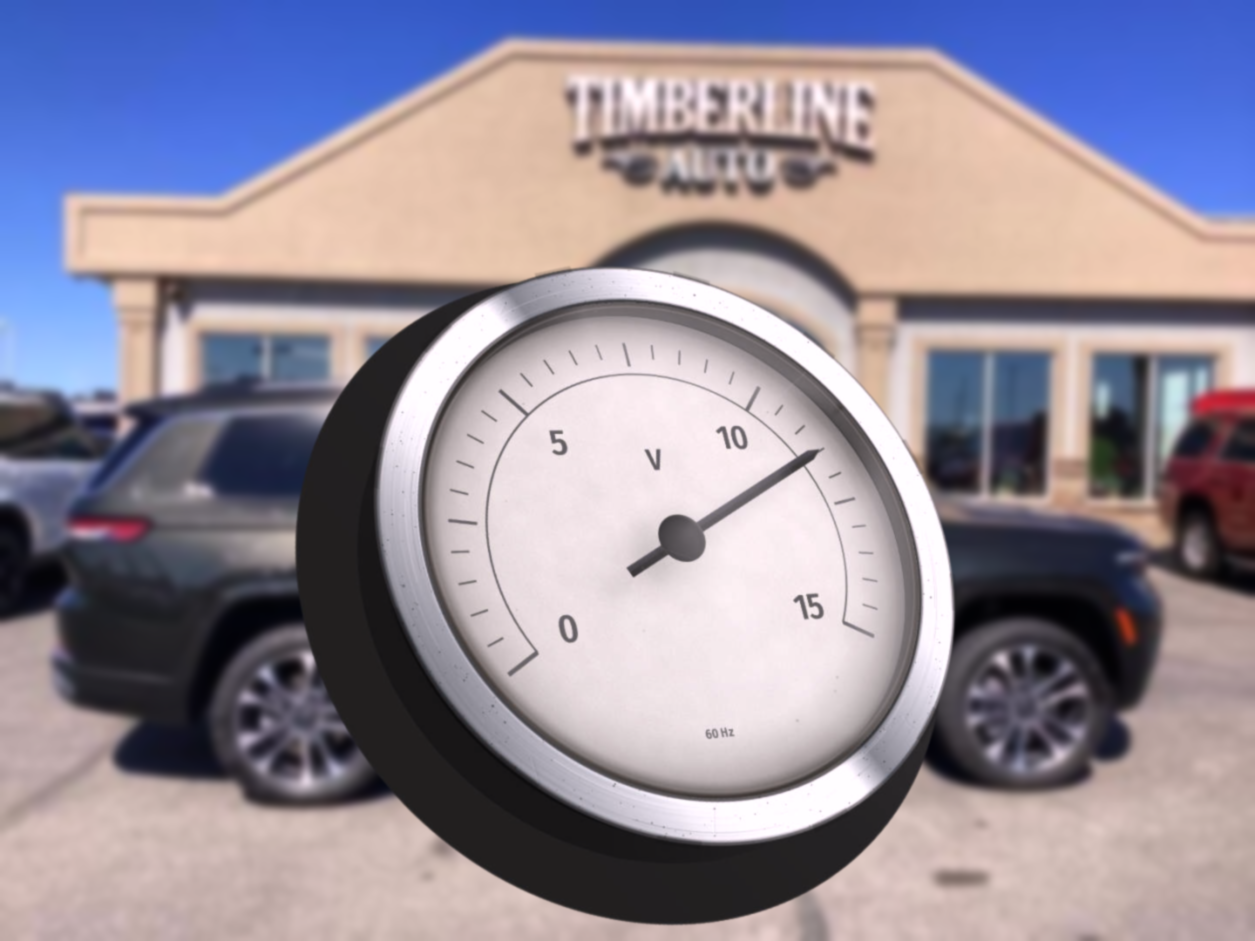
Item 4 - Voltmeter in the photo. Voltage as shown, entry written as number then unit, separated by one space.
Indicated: 11.5 V
